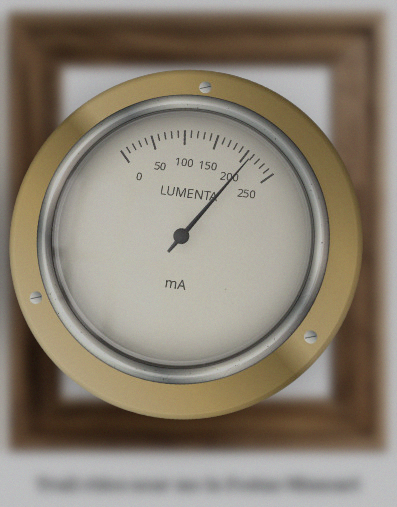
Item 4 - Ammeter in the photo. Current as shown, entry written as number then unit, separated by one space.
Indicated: 210 mA
